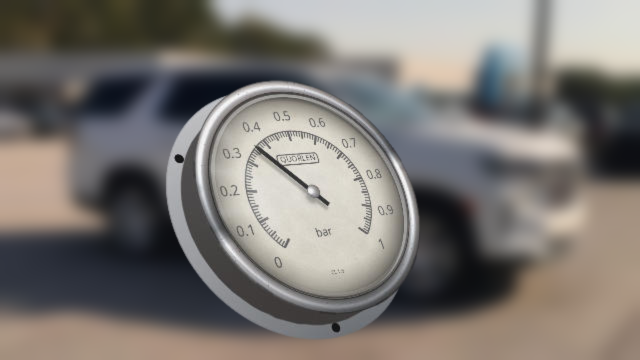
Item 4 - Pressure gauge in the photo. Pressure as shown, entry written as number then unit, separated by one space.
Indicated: 0.35 bar
